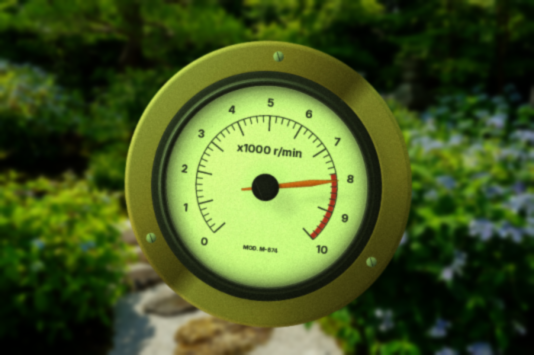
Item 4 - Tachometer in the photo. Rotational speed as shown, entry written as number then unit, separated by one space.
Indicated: 8000 rpm
